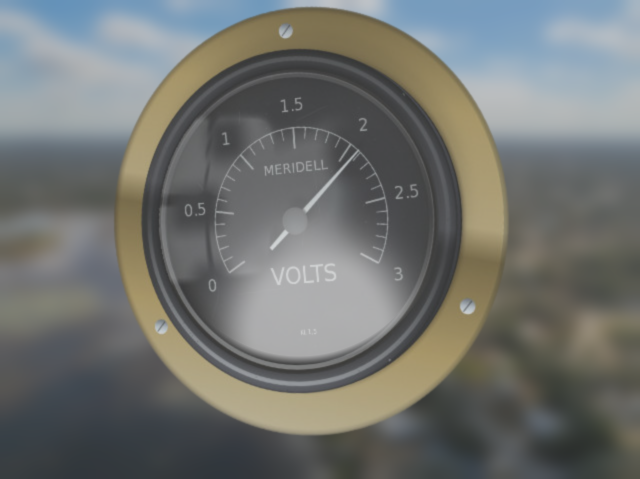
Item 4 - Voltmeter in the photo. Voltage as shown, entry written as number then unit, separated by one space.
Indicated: 2.1 V
